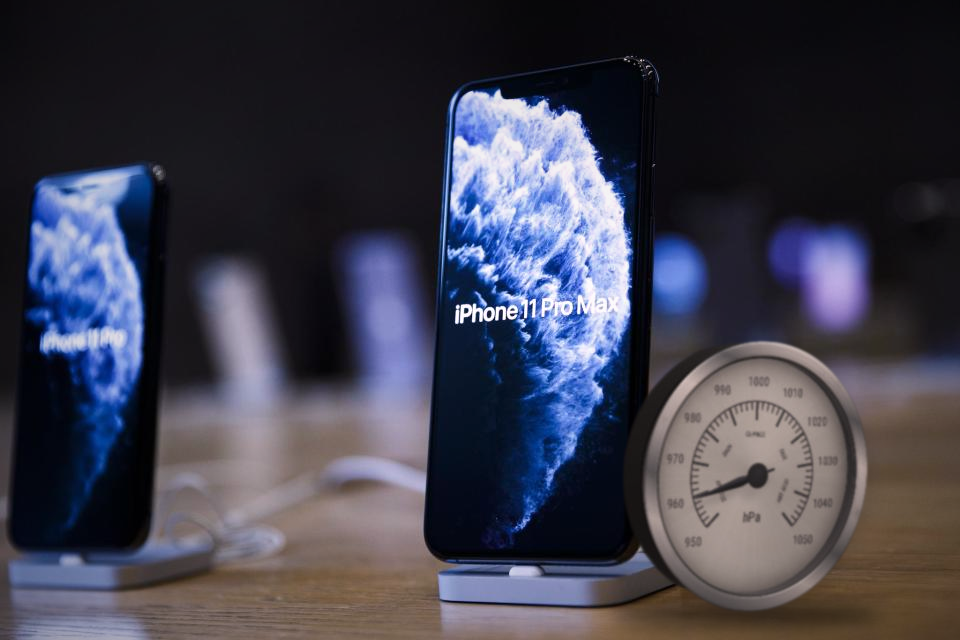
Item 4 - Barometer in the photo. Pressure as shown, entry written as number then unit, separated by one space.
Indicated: 960 hPa
